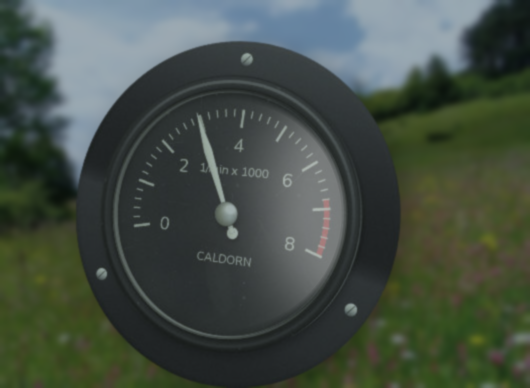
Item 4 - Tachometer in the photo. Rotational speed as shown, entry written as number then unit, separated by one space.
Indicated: 3000 rpm
